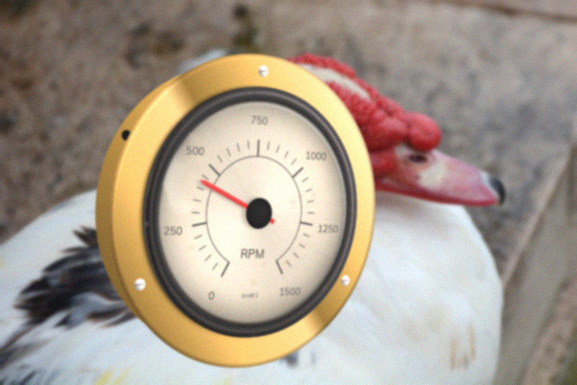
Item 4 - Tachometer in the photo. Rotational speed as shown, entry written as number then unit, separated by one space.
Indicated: 425 rpm
